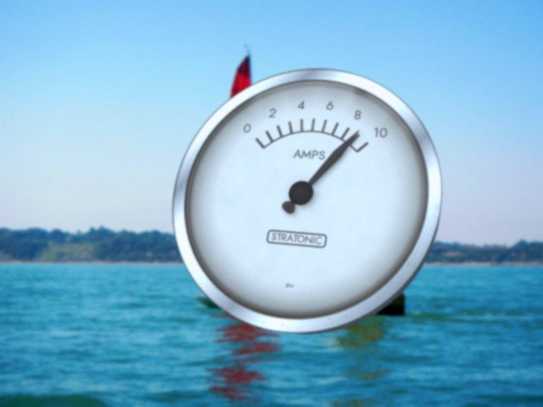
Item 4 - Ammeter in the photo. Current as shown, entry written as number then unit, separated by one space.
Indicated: 9 A
